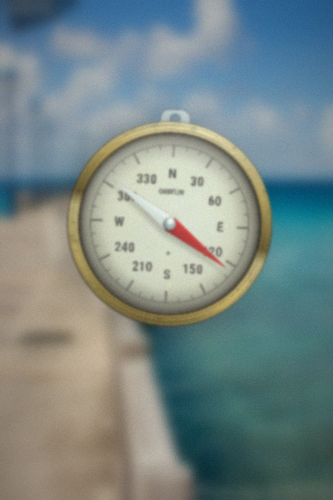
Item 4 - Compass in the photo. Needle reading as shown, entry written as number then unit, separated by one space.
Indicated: 125 °
